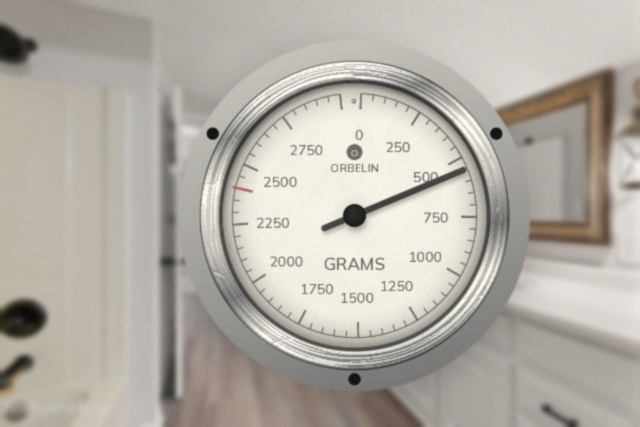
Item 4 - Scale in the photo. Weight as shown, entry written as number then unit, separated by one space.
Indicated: 550 g
